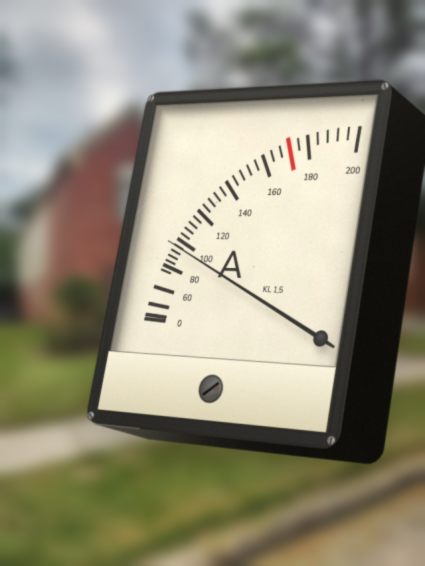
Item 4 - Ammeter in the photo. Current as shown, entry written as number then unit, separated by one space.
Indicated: 96 A
